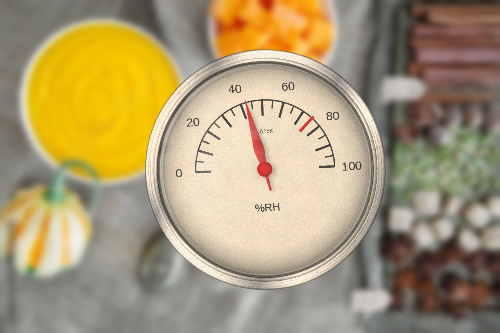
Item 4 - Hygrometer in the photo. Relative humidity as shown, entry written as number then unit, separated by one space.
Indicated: 42.5 %
